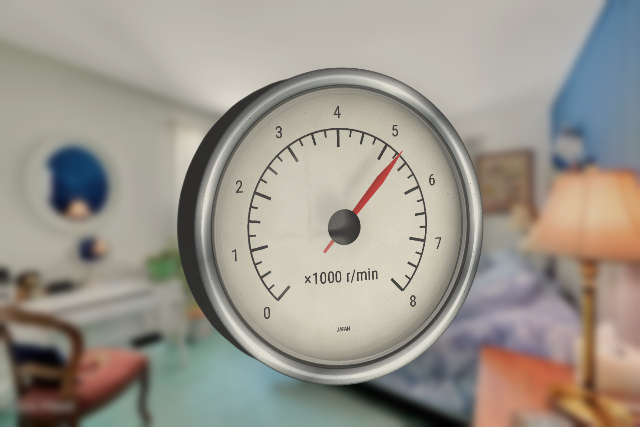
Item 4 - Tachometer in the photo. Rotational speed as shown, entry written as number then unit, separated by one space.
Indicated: 5250 rpm
